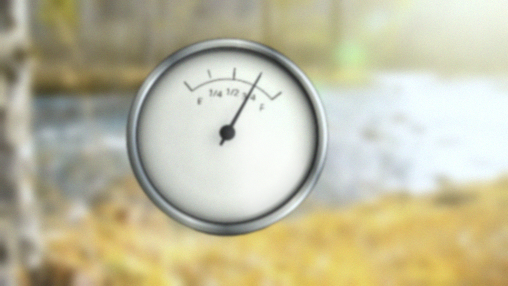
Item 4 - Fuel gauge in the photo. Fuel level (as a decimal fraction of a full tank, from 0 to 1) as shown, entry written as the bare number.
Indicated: 0.75
